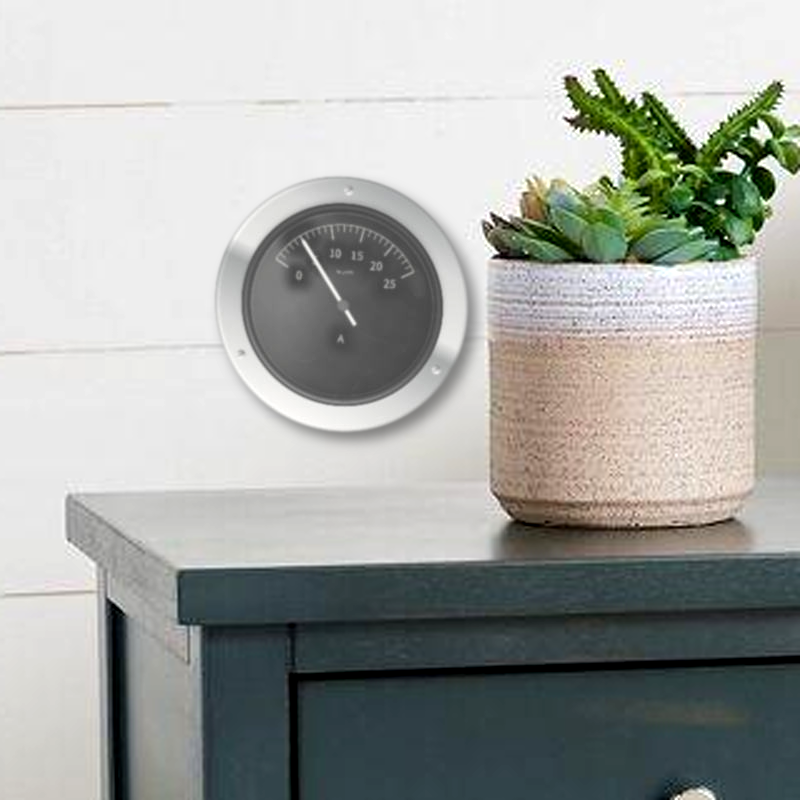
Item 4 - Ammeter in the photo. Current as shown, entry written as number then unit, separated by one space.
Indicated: 5 A
